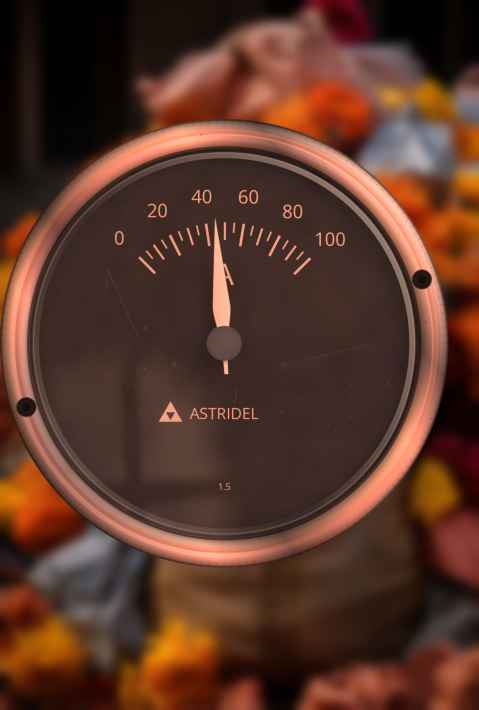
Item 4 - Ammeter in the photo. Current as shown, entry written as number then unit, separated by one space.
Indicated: 45 A
